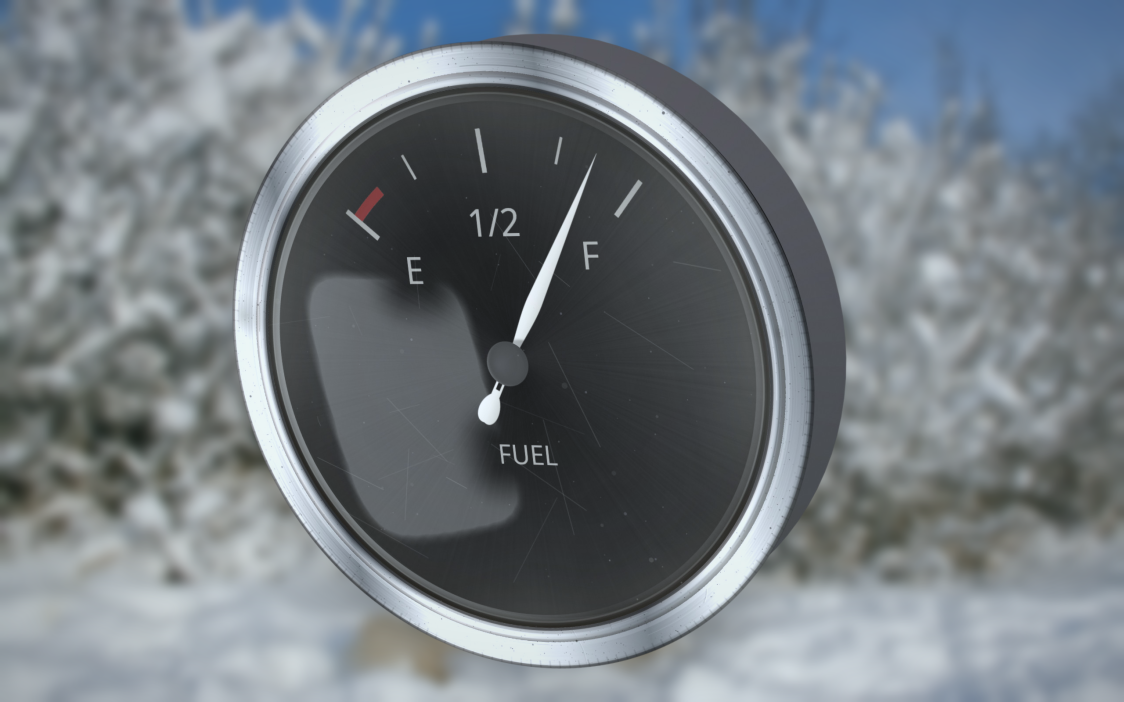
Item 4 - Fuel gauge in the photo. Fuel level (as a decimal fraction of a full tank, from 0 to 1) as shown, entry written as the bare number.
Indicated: 0.875
